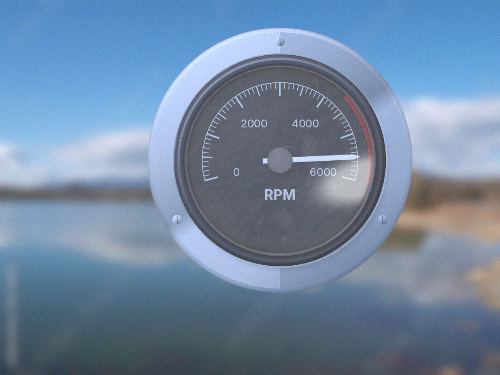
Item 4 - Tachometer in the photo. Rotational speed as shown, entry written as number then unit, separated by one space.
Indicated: 5500 rpm
